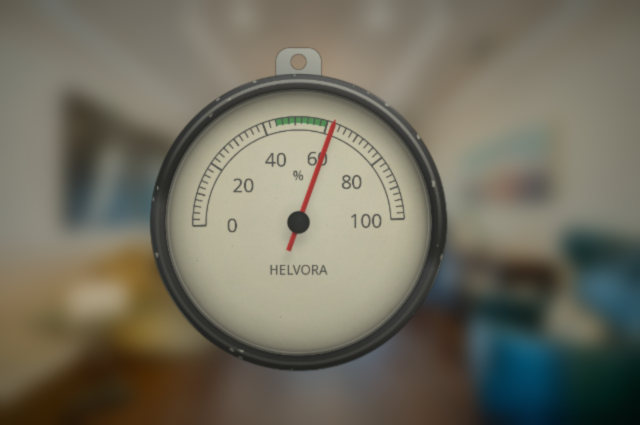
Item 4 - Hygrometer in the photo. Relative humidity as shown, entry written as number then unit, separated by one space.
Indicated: 62 %
